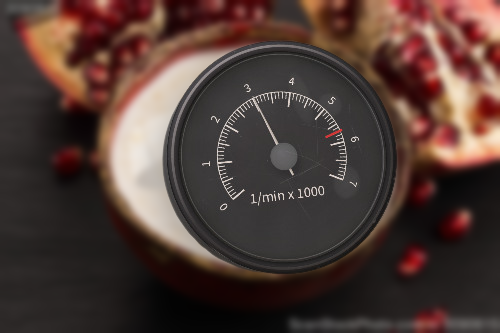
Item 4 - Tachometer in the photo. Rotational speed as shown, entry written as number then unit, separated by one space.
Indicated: 3000 rpm
